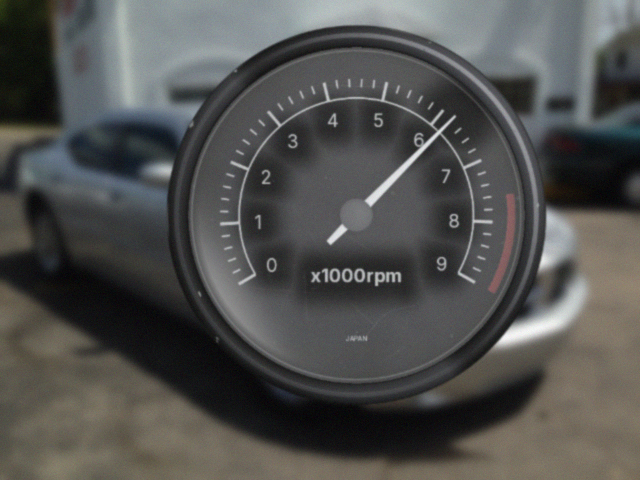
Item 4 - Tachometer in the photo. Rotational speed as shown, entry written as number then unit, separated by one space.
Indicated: 6200 rpm
